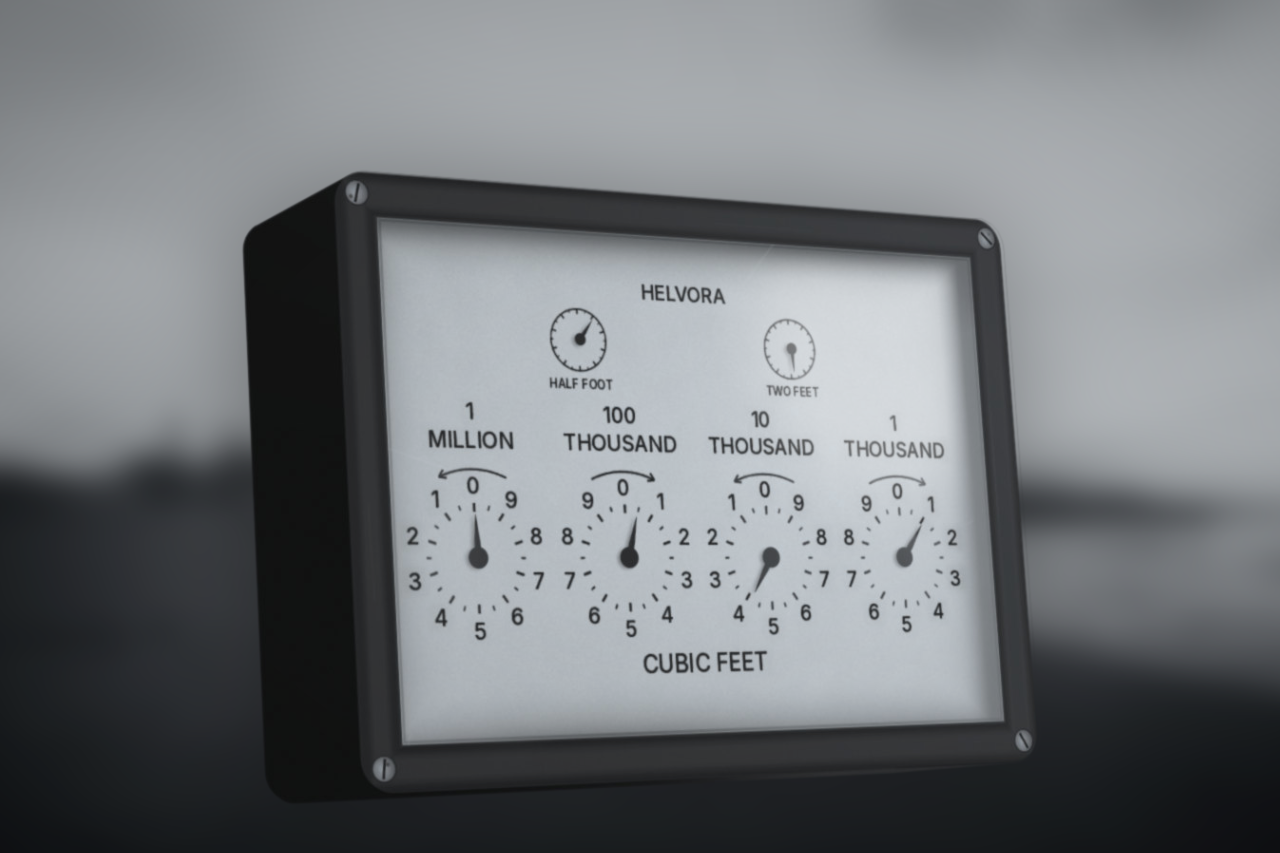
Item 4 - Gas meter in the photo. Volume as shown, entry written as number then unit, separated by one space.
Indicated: 4100 ft³
